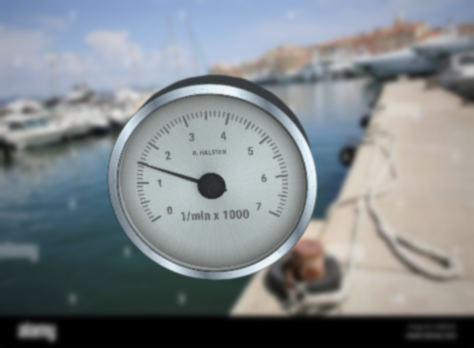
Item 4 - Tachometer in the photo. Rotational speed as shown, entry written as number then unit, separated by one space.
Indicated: 1500 rpm
